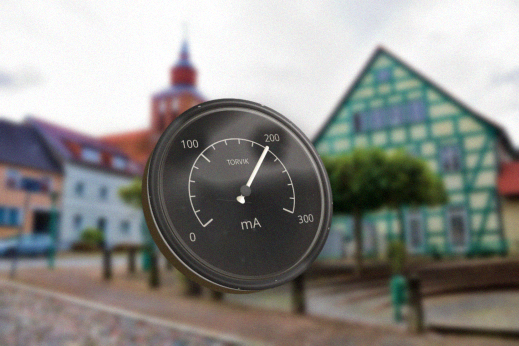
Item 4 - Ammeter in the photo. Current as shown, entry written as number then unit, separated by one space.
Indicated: 200 mA
